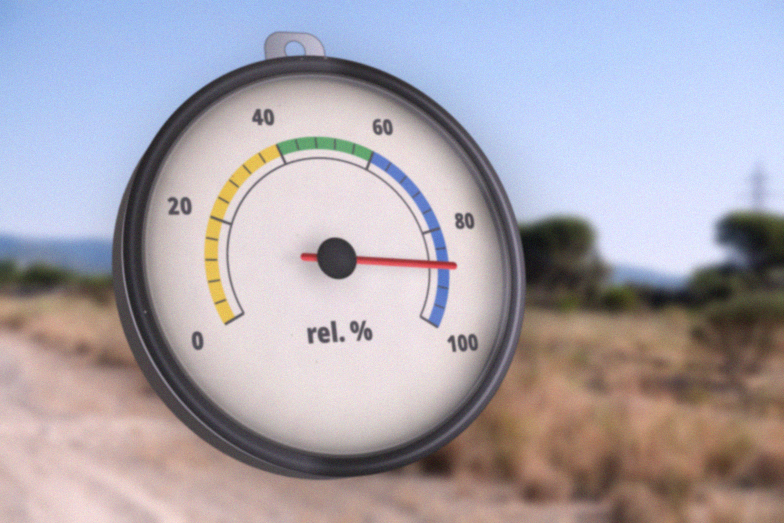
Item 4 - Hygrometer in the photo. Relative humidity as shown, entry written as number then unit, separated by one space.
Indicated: 88 %
